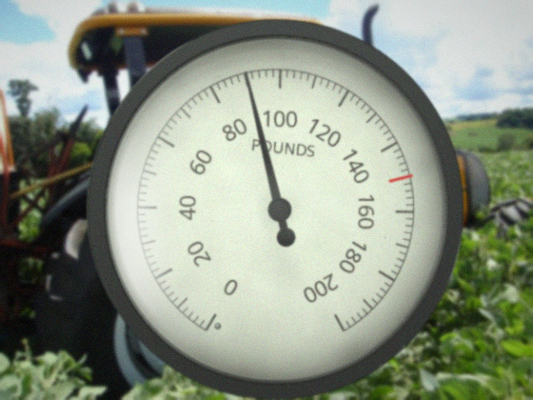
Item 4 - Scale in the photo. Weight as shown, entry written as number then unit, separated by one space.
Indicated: 90 lb
